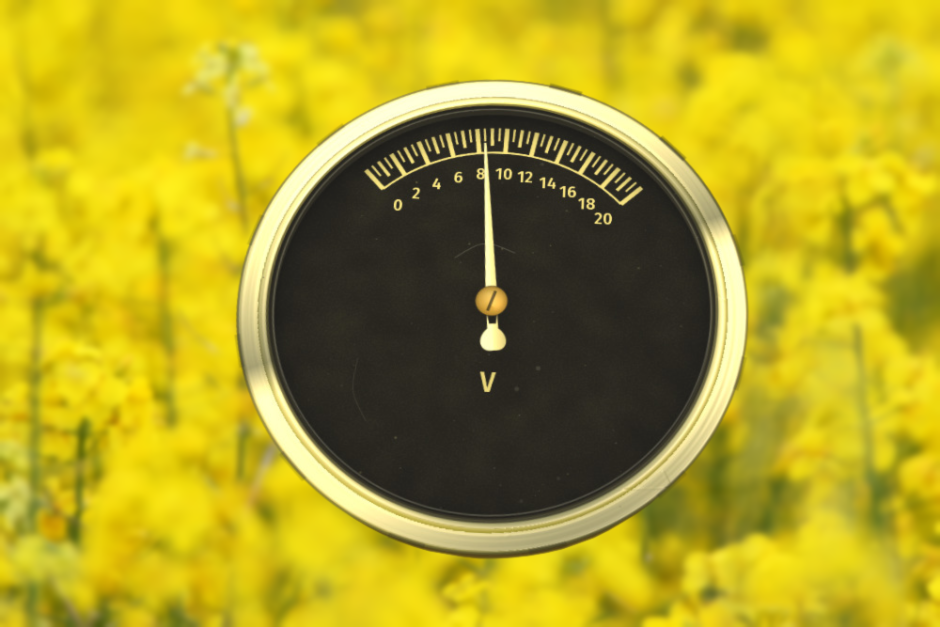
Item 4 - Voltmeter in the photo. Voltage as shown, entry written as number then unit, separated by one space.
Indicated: 8.5 V
